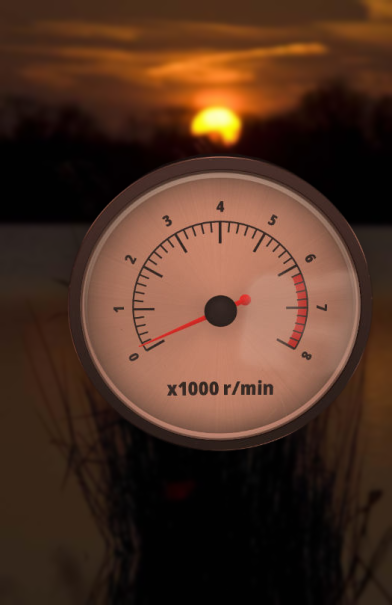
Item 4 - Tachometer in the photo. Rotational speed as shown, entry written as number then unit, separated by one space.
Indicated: 200 rpm
